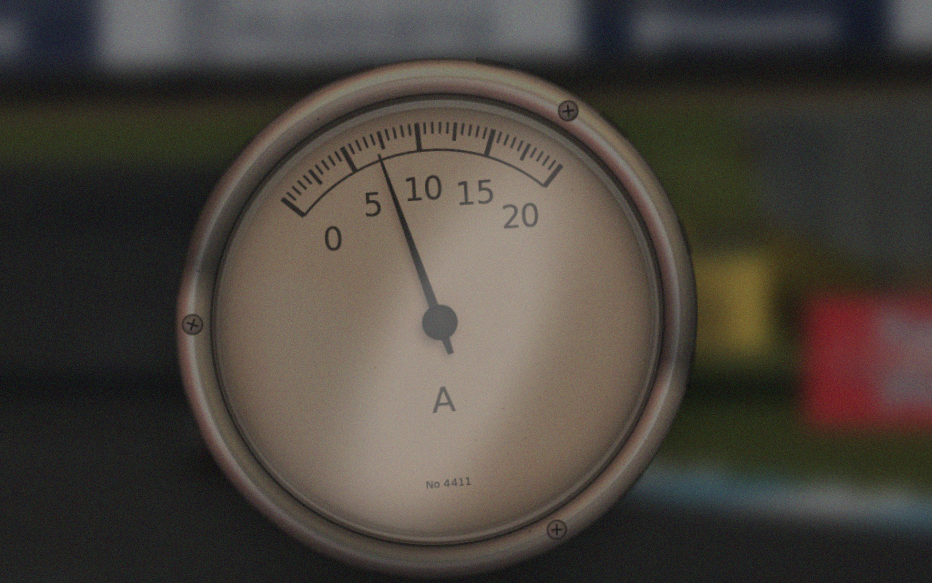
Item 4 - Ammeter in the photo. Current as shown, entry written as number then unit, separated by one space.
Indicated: 7 A
